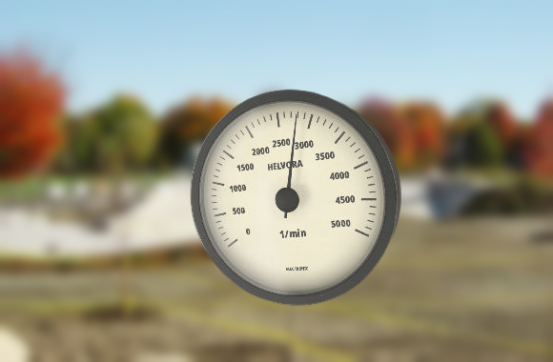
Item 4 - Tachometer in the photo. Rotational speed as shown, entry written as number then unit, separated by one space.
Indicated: 2800 rpm
